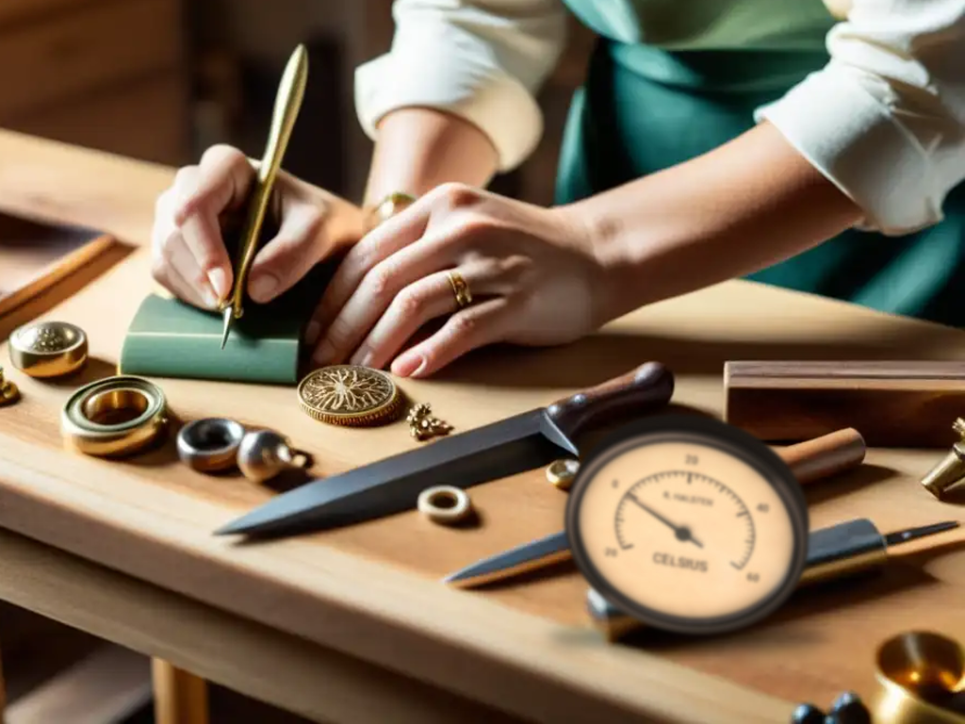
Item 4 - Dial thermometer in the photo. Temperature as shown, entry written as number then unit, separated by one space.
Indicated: 0 °C
